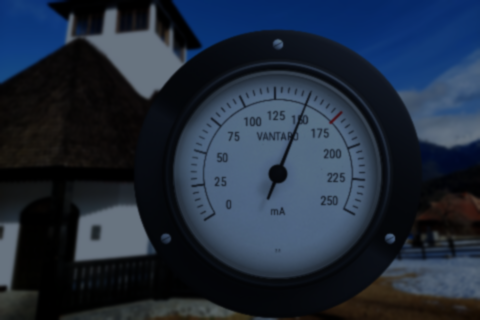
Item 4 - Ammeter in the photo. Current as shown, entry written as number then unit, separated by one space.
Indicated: 150 mA
